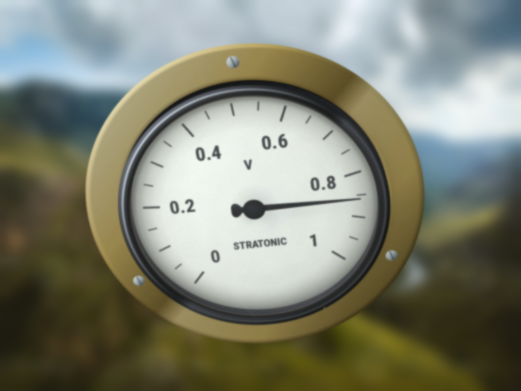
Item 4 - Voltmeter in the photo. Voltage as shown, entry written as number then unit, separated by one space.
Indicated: 0.85 V
